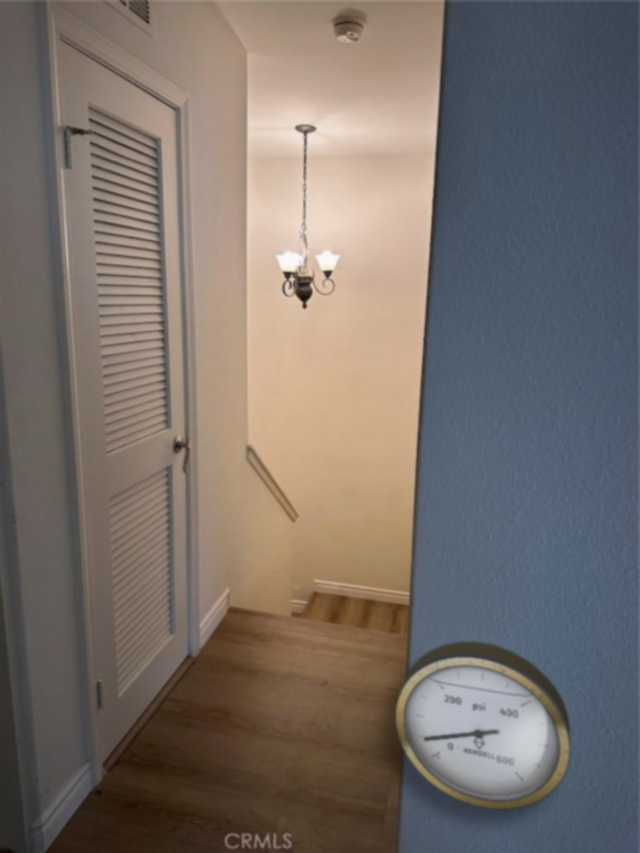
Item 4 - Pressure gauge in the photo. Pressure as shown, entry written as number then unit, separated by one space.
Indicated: 50 psi
